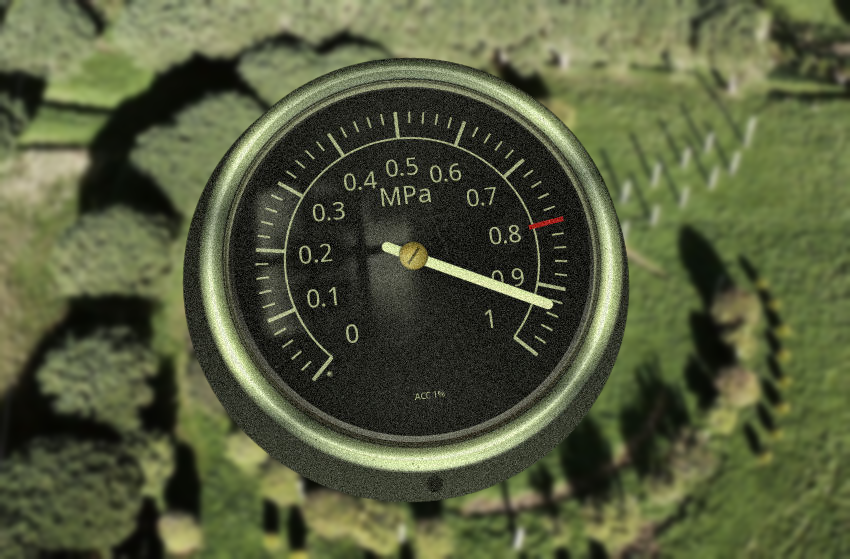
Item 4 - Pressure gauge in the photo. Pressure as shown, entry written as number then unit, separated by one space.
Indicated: 0.93 MPa
